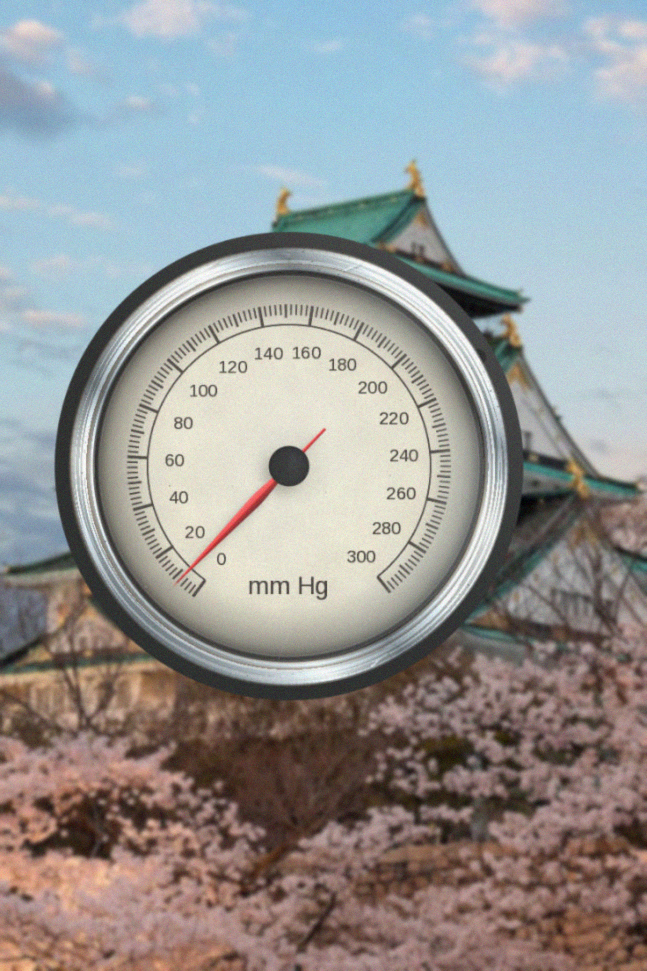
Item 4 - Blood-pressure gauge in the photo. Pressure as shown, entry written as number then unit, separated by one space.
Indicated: 8 mmHg
